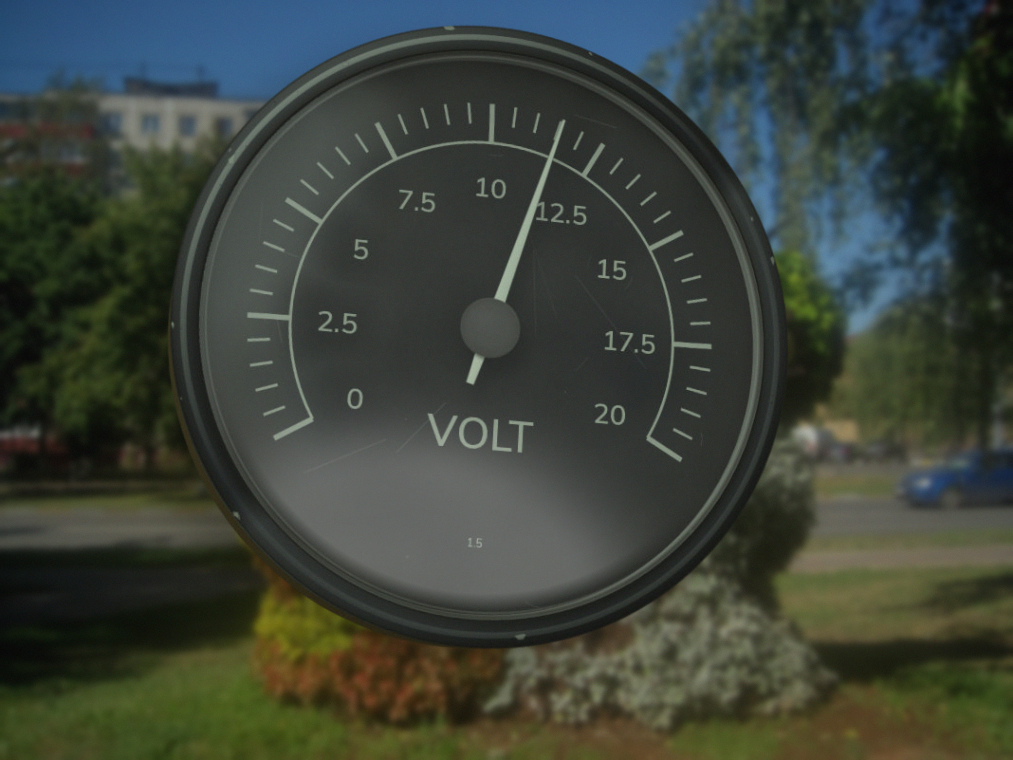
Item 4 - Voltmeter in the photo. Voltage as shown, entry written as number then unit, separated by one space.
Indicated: 11.5 V
